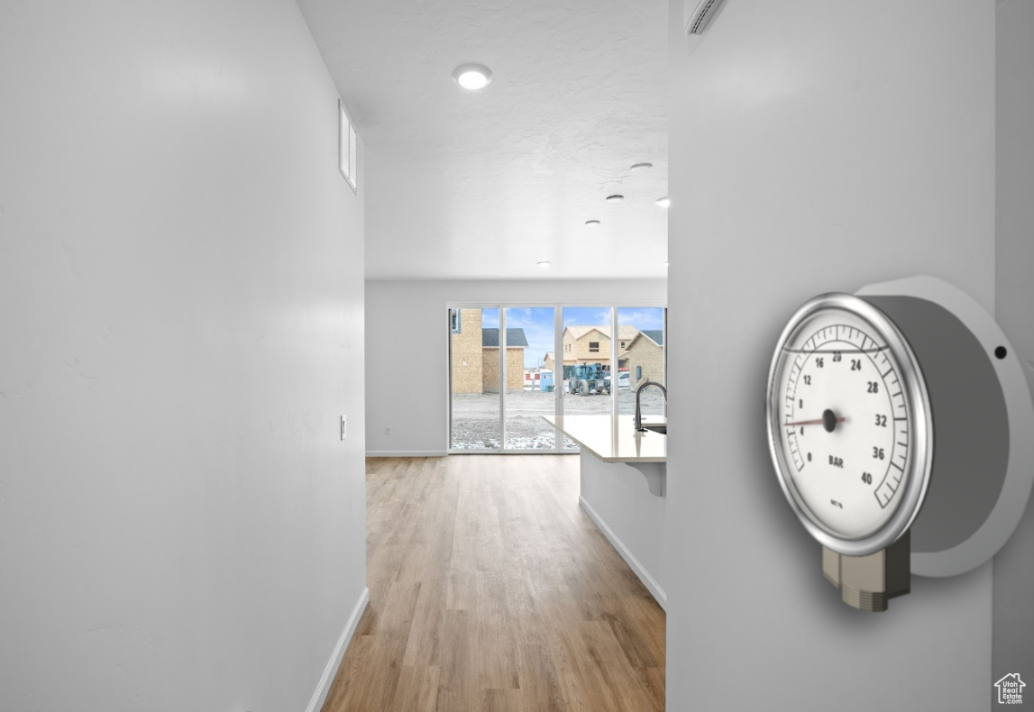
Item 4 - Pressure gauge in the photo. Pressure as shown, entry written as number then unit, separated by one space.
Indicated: 5 bar
